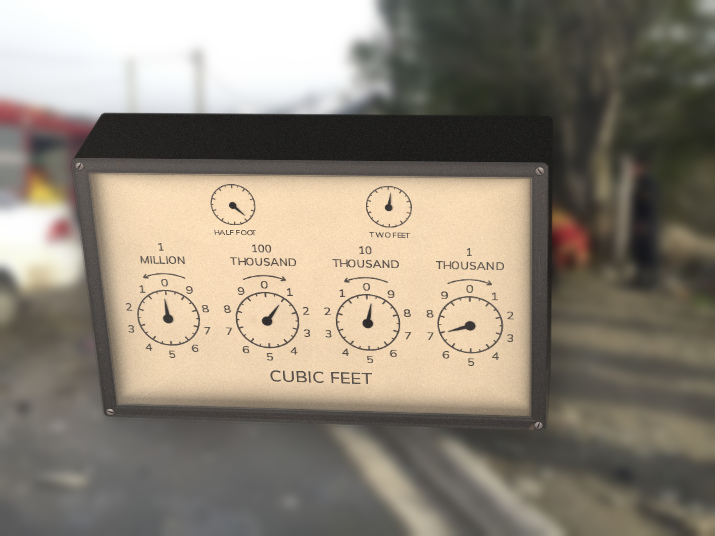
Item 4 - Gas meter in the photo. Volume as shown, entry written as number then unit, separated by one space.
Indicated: 9700 ft³
